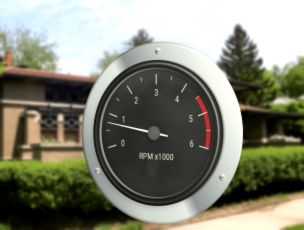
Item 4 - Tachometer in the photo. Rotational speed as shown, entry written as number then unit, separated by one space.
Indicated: 750 rpm
